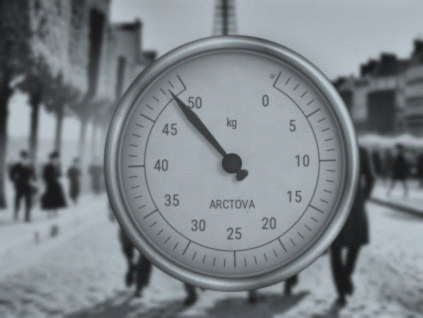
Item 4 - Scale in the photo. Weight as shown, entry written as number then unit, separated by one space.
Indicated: 48.5 kg
